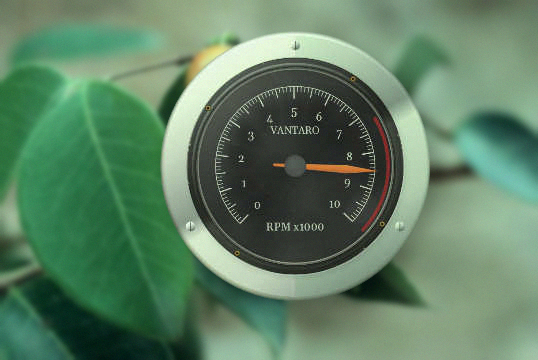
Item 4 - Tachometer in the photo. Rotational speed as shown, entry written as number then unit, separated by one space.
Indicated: 8500 rpm
